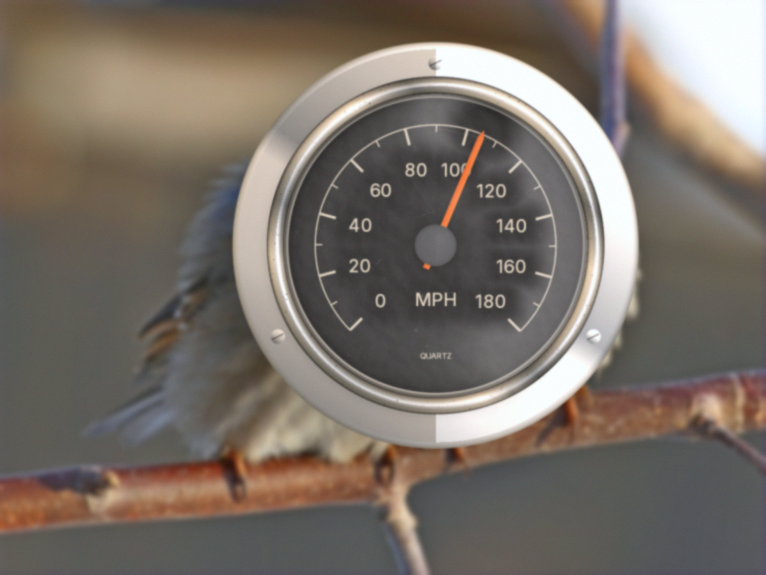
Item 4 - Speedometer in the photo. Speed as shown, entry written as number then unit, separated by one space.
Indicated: 105 mph
